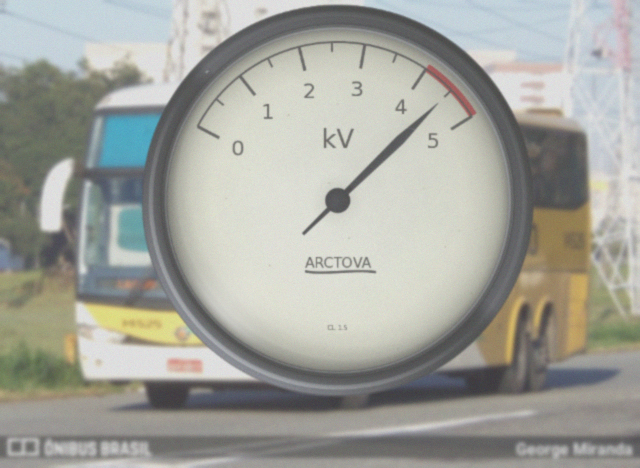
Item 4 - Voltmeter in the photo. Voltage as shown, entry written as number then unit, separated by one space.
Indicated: 4.5 kV
